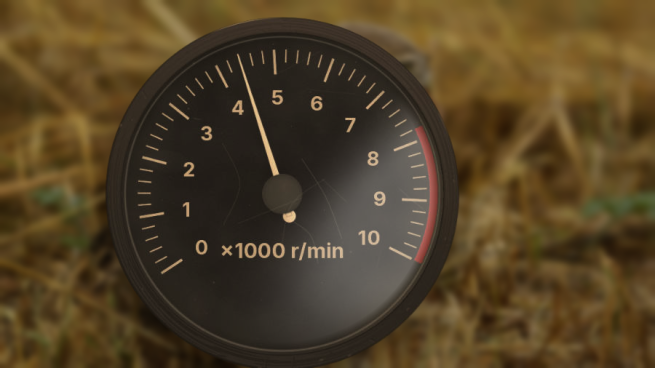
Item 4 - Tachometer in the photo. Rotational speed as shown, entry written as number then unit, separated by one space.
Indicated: 4400 rpm
